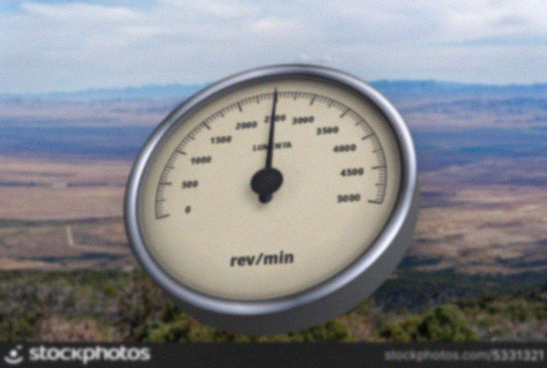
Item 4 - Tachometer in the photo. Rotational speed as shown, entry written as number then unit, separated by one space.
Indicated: 2500 rpm
